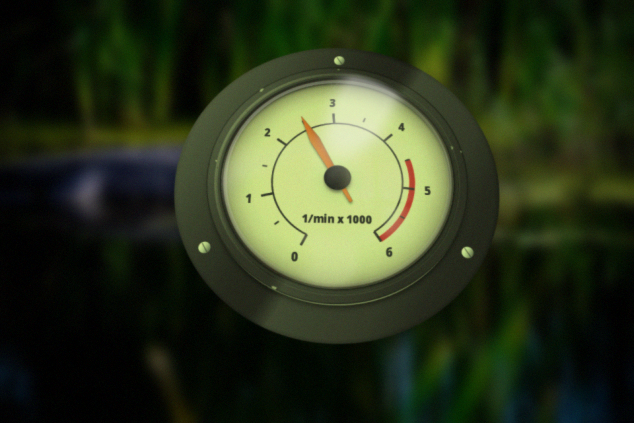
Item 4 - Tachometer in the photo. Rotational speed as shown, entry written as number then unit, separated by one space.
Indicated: 2500 rpm
